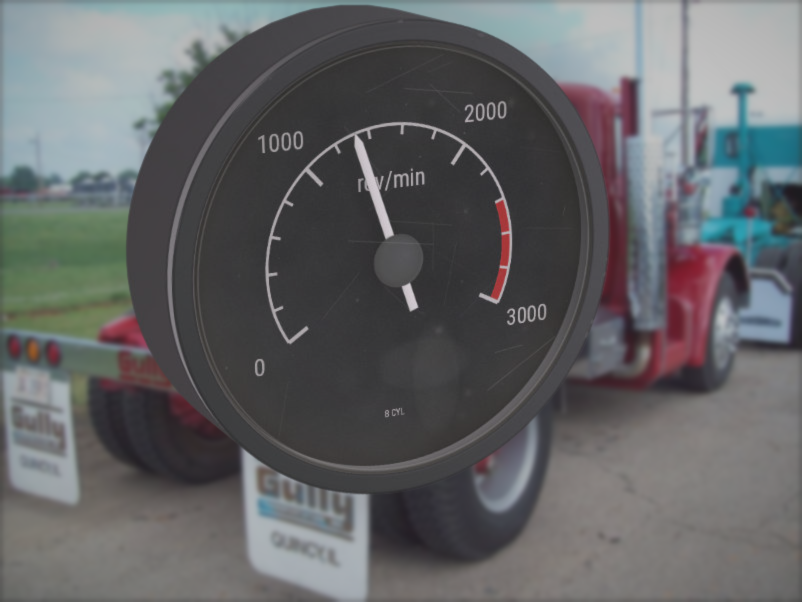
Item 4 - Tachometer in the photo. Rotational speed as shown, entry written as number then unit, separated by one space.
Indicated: 1300 rpm
